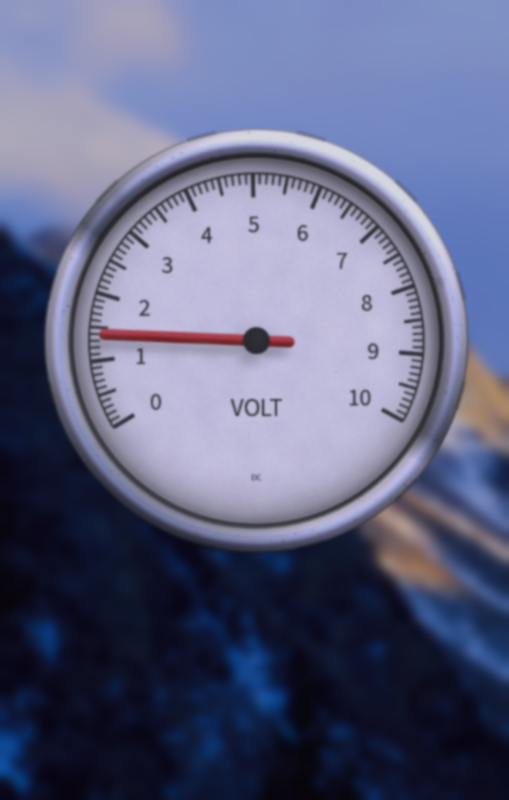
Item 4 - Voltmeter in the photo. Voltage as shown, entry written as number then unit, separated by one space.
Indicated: 1.4 V
